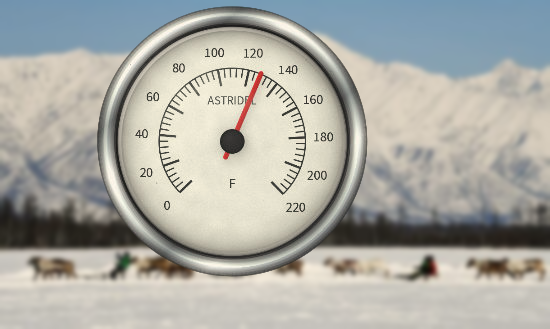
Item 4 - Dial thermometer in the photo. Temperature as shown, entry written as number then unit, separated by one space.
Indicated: 128 °F
